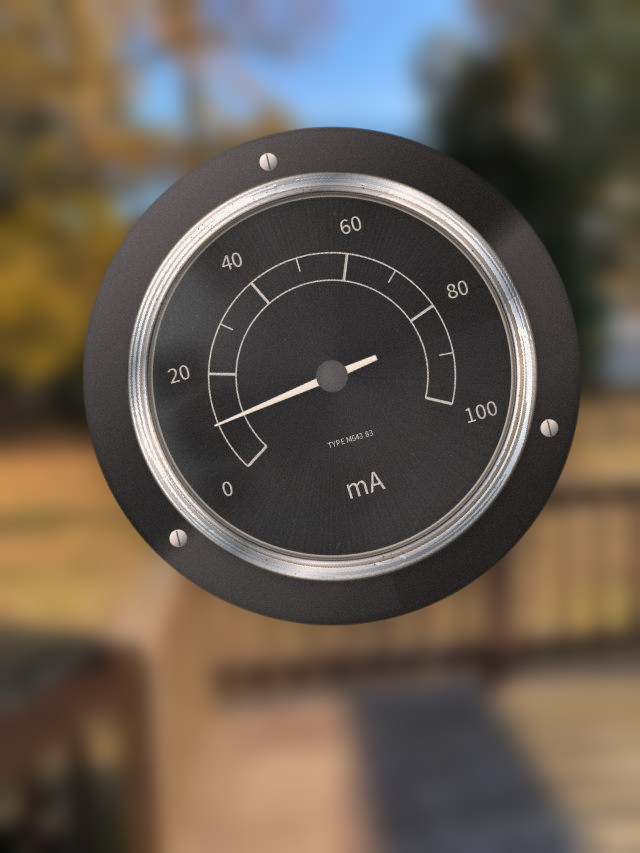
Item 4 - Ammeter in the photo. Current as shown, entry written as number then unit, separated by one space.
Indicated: 10 mA
